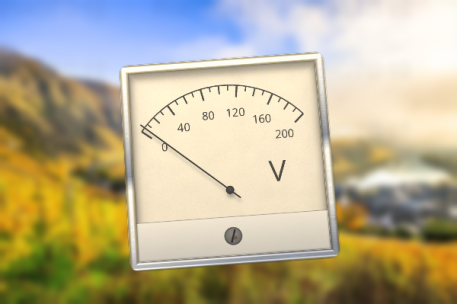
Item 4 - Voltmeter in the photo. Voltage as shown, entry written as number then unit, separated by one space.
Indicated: 5 V
